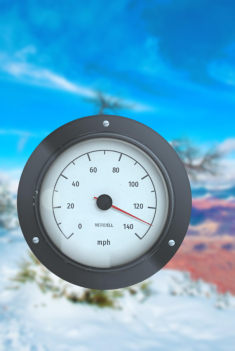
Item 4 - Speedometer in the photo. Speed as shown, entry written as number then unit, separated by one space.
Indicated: 130 mph
